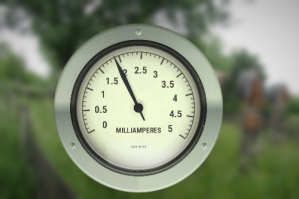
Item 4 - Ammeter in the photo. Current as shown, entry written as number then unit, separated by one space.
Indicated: 1.9 mA
